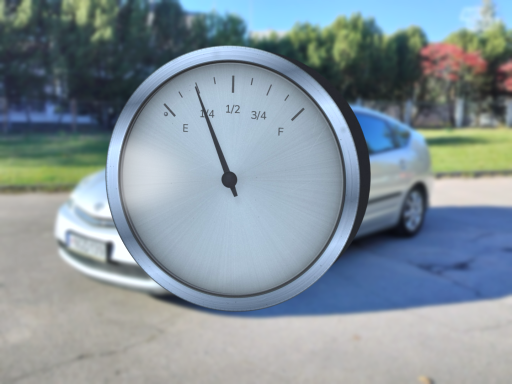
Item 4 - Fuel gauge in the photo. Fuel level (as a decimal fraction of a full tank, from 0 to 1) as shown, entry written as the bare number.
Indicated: 0.25
